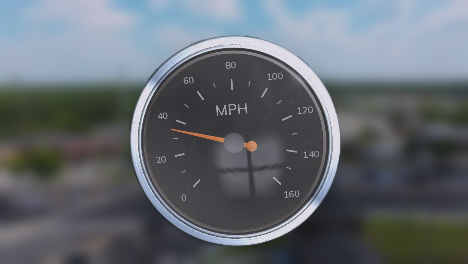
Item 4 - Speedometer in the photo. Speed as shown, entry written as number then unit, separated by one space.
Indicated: 35 mph
